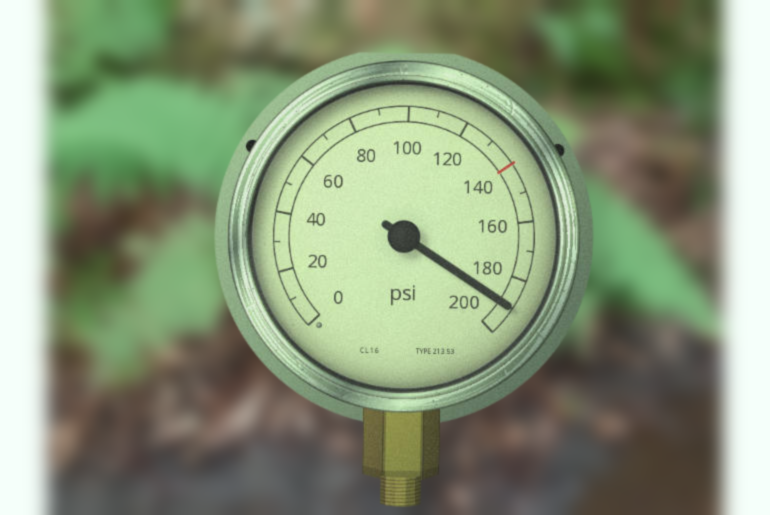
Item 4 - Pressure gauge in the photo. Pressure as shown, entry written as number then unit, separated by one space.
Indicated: 190 psi
